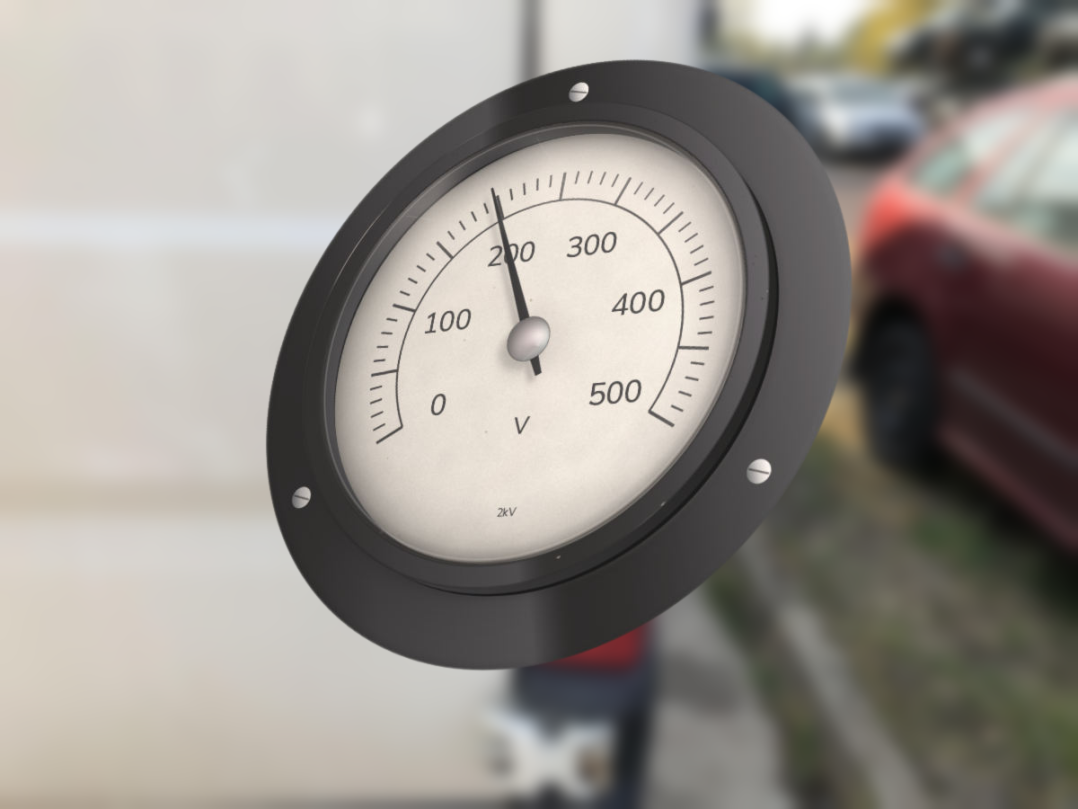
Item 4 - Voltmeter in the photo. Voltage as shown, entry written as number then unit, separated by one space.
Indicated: 200 V
